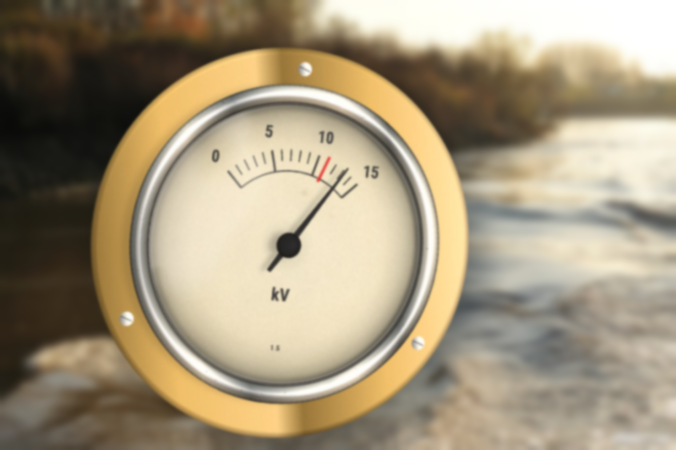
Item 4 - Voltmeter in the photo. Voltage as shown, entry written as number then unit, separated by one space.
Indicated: 13 kV
